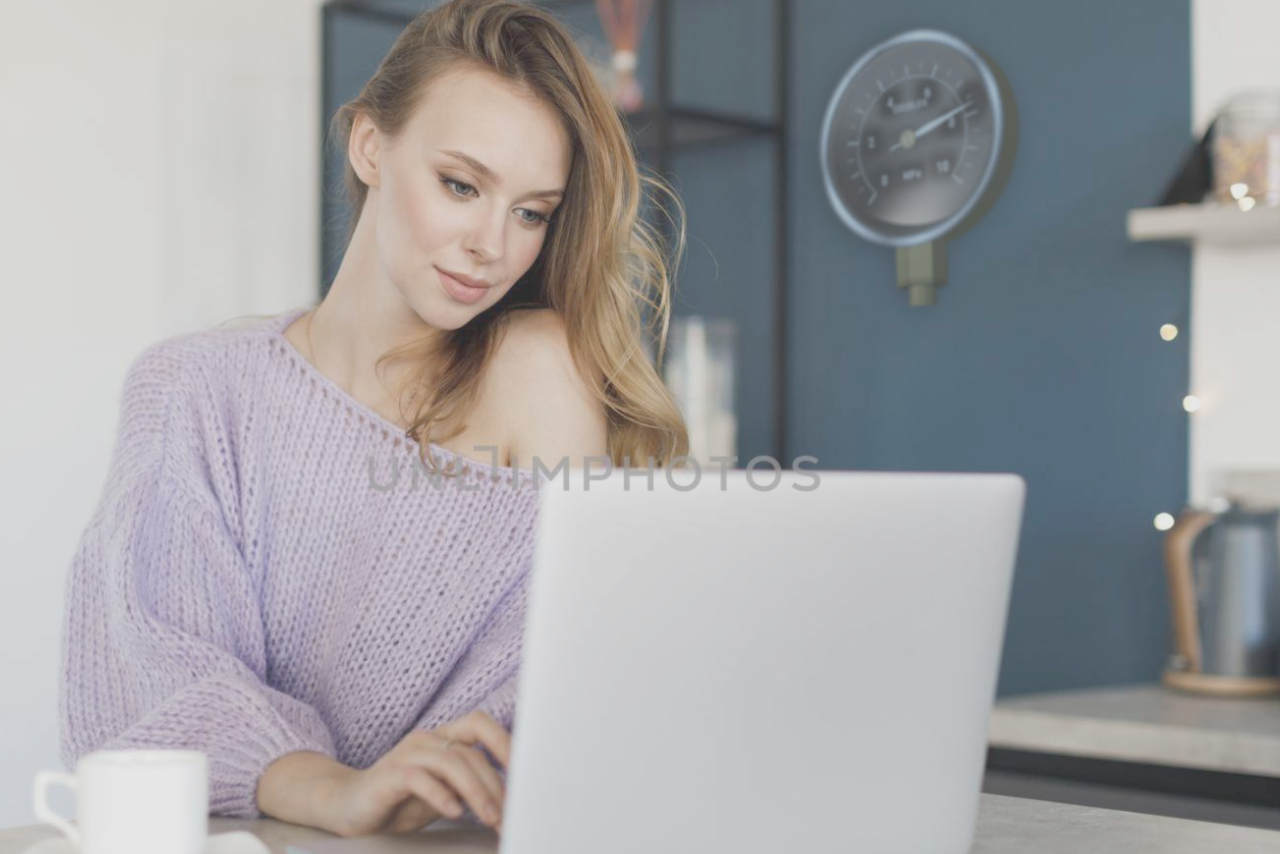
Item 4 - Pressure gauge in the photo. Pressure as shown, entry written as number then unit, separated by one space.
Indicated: 7.75 MPa
